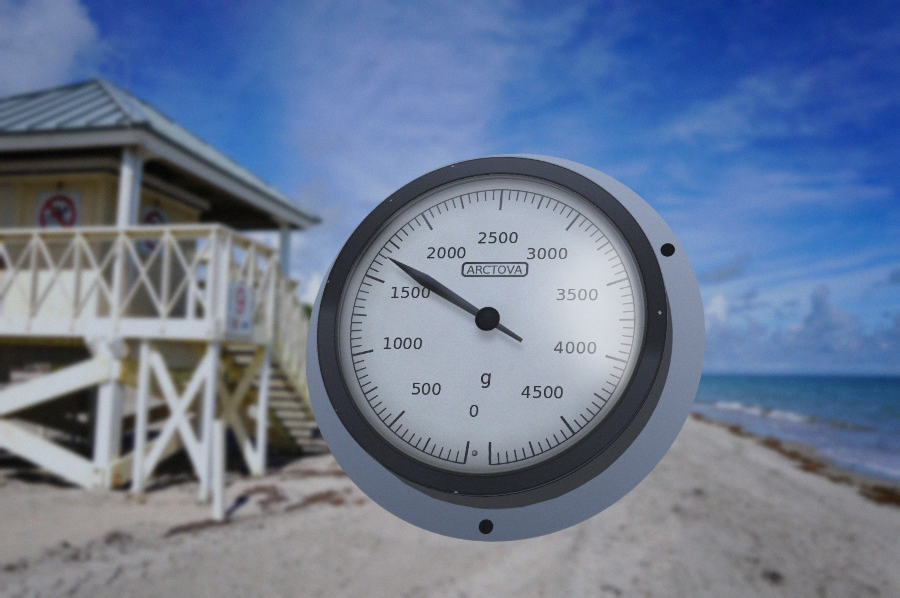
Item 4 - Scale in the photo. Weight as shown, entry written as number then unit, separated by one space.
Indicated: 1650 g
